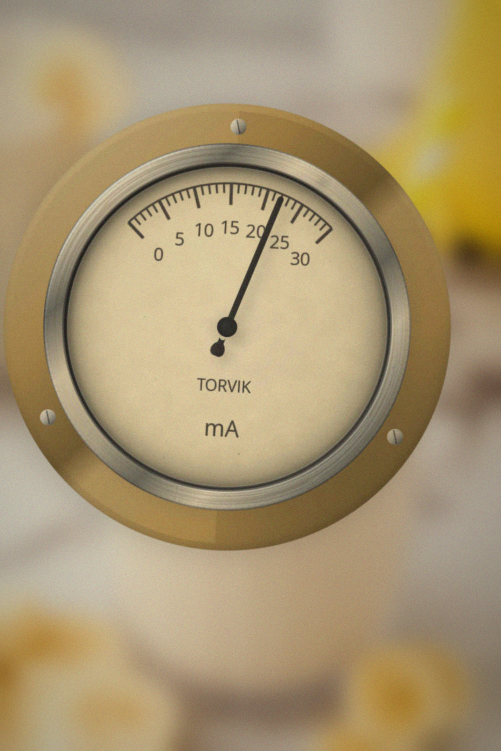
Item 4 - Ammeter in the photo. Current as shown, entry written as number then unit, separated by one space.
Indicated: 22 mA
